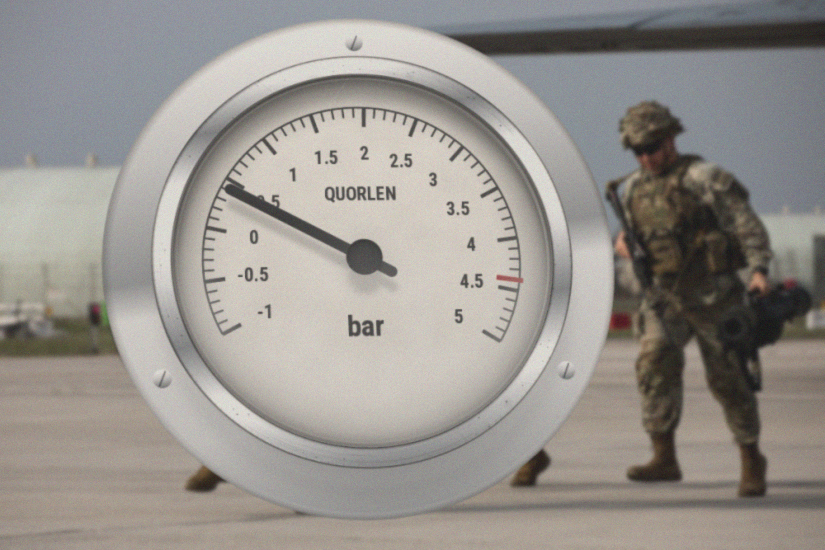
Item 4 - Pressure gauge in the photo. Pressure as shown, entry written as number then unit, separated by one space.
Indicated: 0.4 bar
